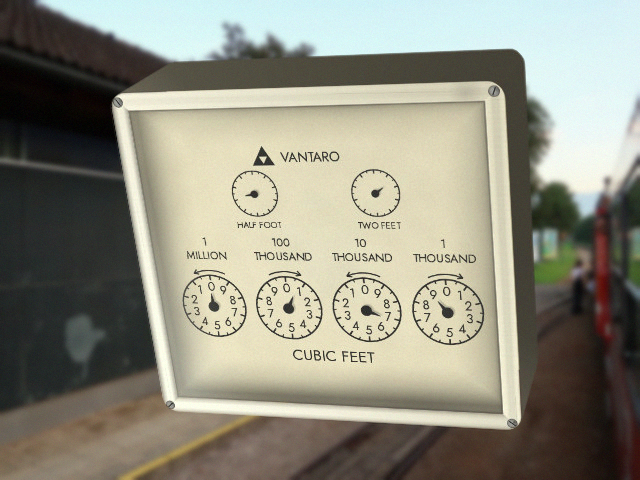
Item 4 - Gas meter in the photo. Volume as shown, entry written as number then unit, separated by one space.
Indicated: 6900 ft³
